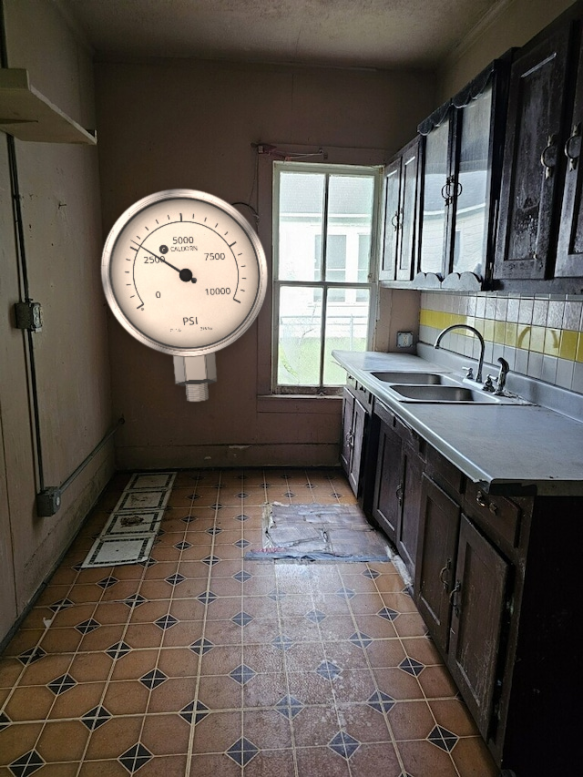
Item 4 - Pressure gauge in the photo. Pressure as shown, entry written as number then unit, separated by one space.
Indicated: 2750 psi
